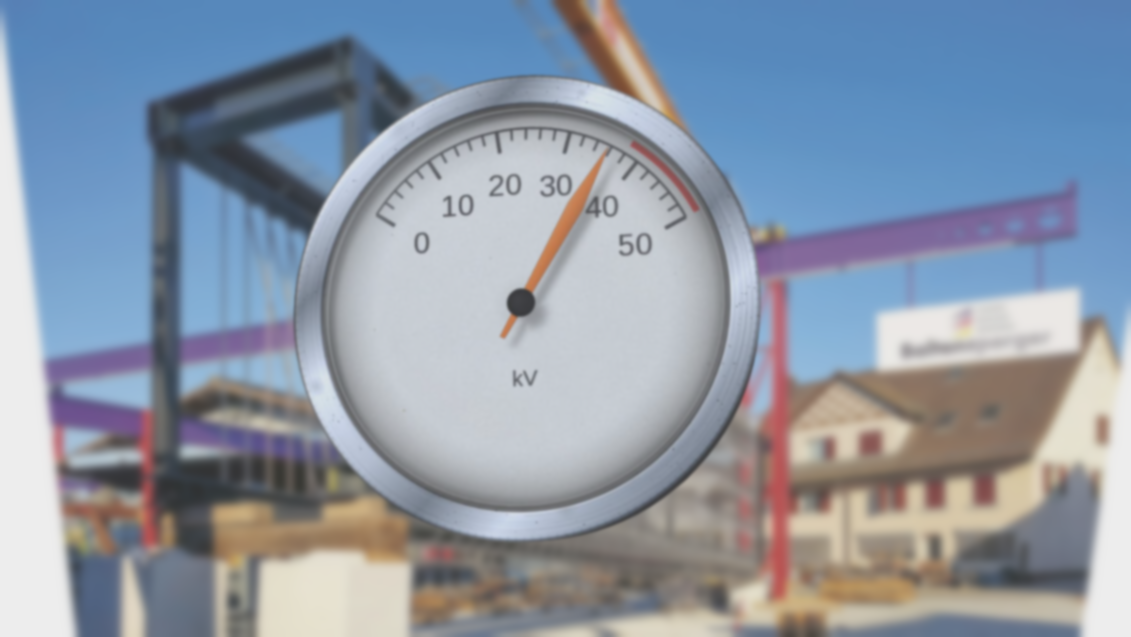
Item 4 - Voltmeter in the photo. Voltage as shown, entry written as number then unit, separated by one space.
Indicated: 36 kV
